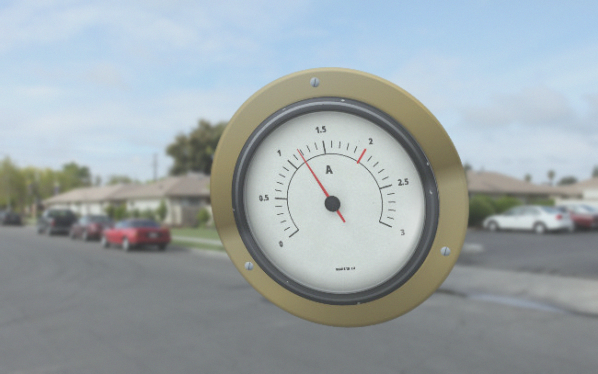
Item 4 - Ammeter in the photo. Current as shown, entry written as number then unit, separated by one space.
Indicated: 1.2 A
